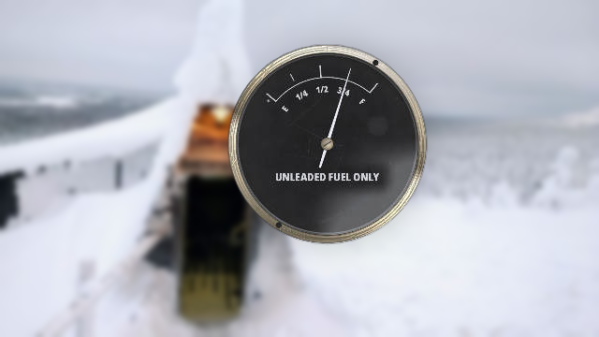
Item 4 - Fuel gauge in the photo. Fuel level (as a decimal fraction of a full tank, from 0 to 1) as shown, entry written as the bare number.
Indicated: 0.75
